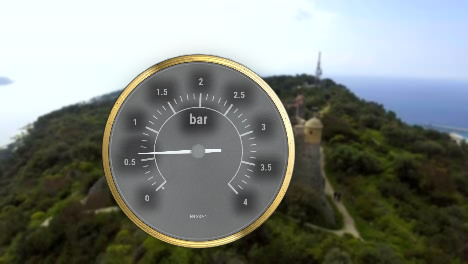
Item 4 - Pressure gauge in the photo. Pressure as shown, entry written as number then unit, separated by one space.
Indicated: 0.6 bar
